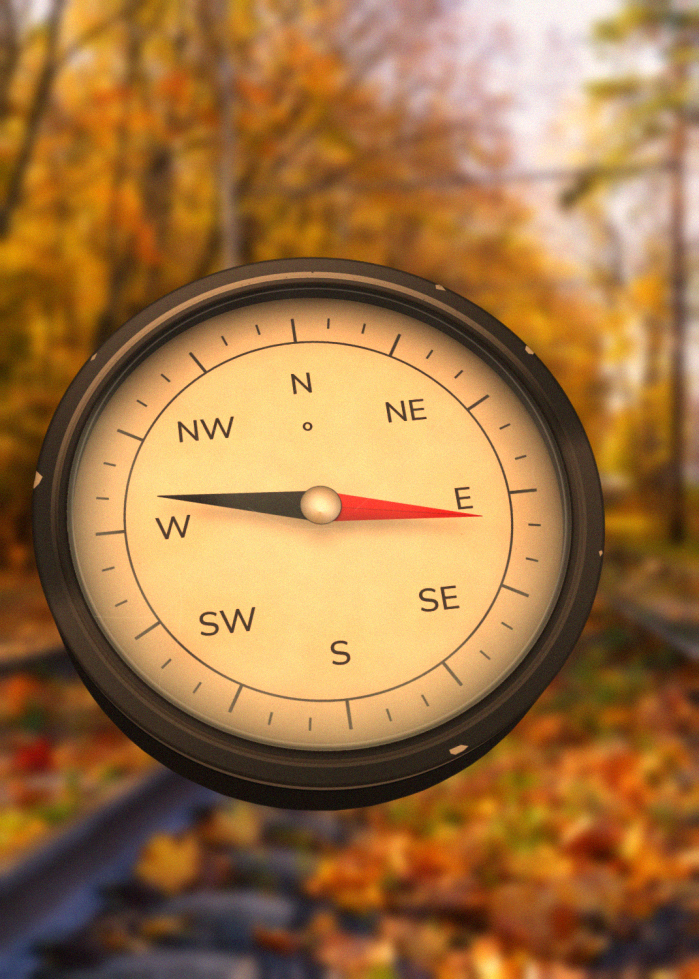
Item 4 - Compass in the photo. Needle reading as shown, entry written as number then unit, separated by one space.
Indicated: 100 °
